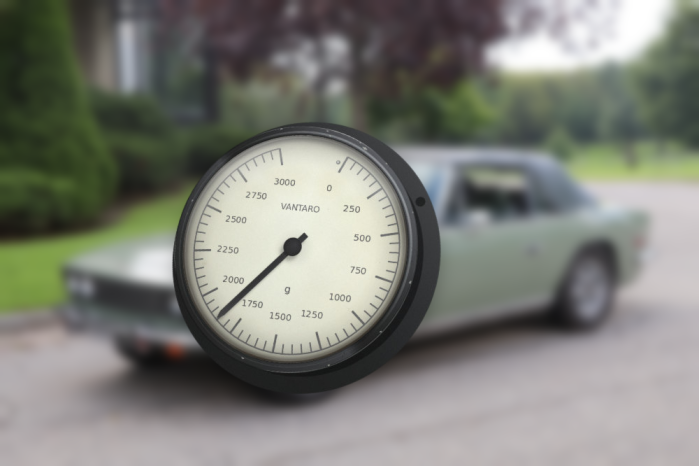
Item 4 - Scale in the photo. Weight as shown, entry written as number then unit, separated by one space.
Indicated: 1850 g
